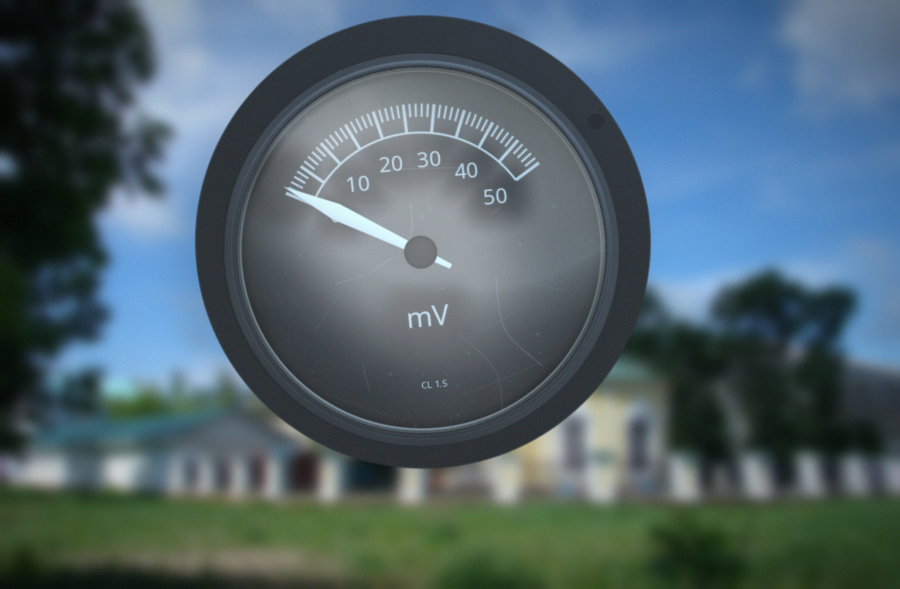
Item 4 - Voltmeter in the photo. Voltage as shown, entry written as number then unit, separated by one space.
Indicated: 1 mV
